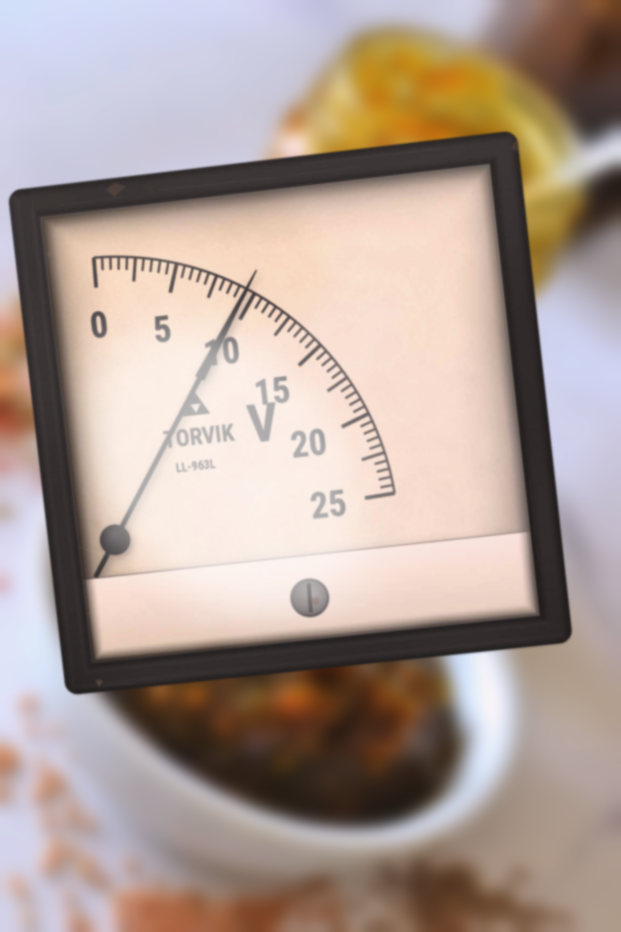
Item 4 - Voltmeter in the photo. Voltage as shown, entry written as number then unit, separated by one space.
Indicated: 9.5 V
